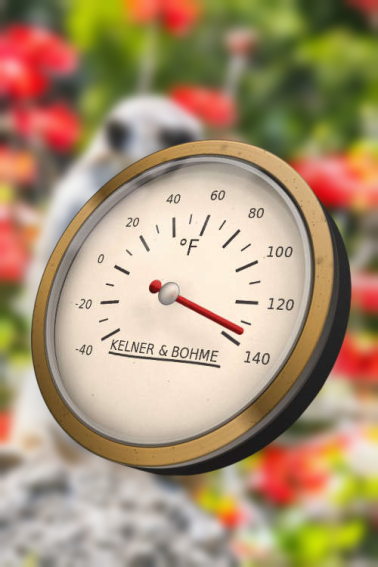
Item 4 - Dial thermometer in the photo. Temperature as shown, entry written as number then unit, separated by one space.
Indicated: 135 °F
